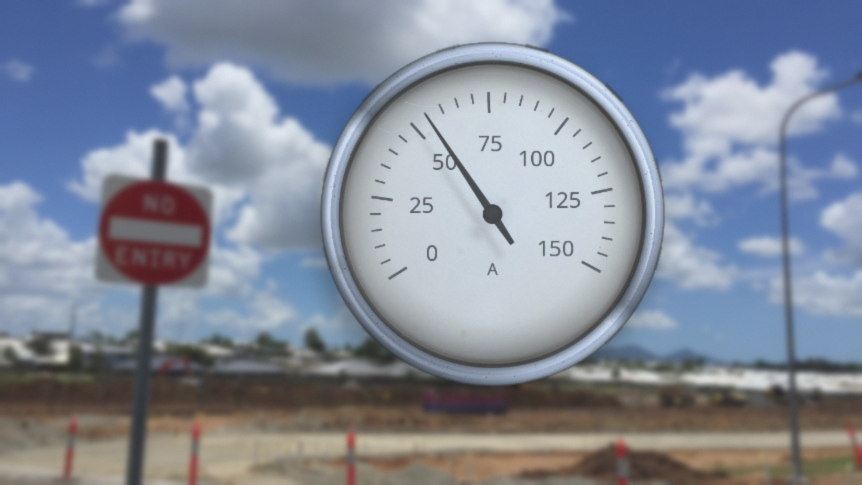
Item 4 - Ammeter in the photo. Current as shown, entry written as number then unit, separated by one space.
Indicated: 55 A
